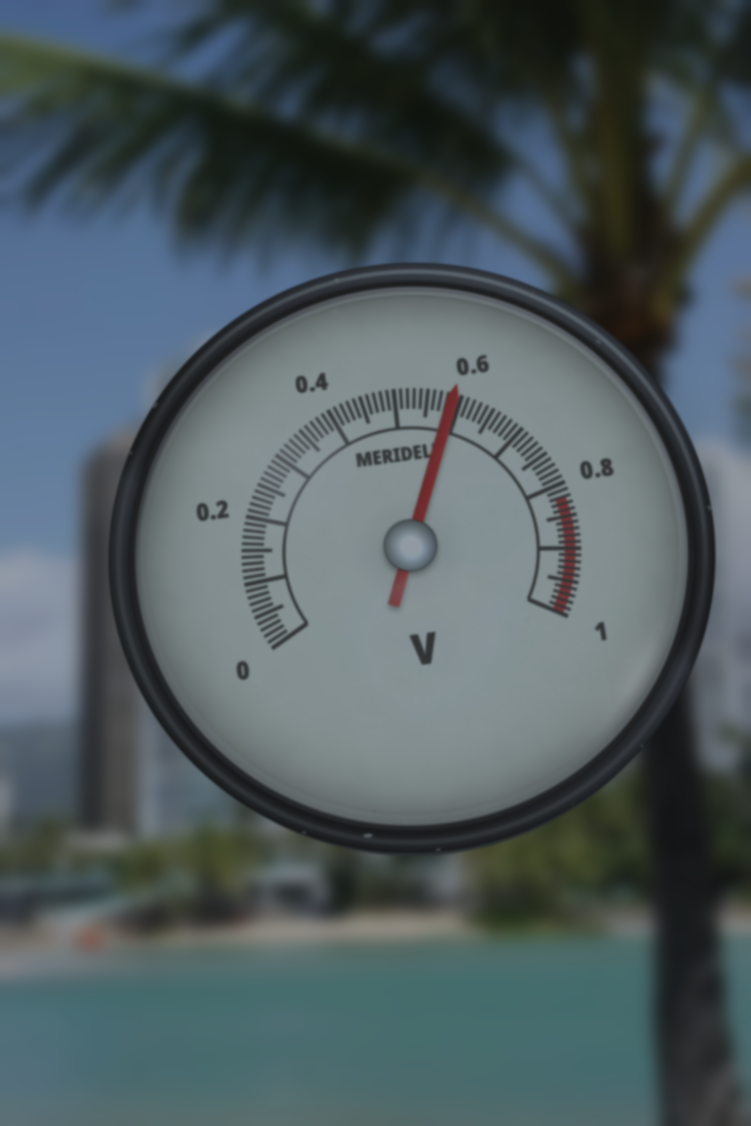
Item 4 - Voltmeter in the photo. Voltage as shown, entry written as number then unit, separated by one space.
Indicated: 0.59 V
